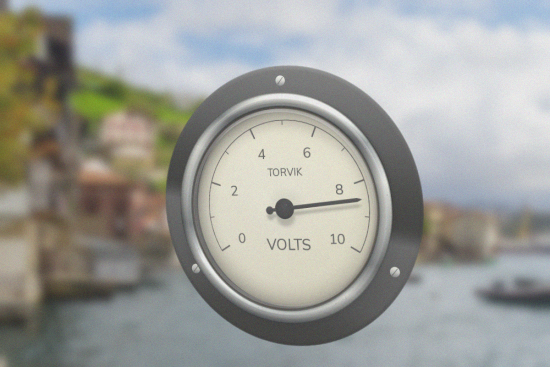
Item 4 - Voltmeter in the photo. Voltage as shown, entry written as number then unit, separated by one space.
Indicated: 8.5 V
